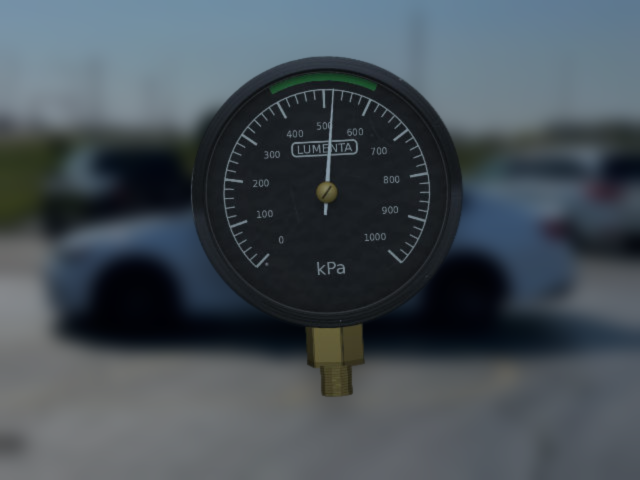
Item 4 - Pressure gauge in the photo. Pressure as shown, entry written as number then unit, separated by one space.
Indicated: 520 kPa
